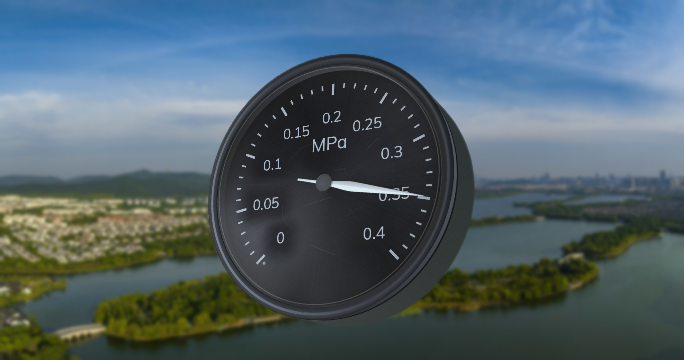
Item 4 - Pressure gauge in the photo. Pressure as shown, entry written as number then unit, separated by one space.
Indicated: 0.35 MPa
